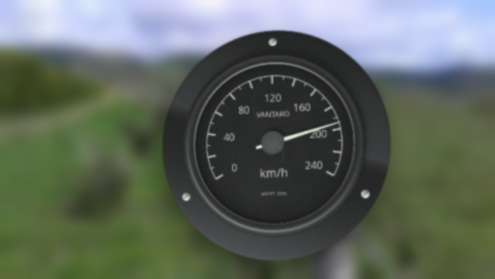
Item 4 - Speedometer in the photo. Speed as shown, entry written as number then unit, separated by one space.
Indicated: 195 km/h
